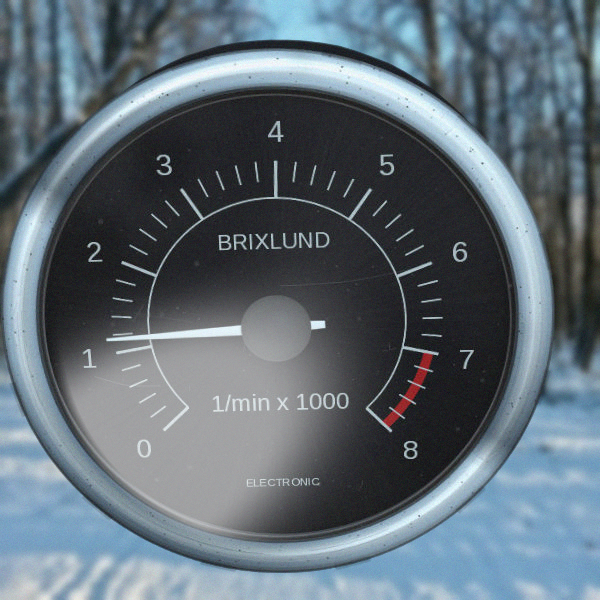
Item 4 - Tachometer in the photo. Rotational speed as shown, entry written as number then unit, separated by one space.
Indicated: 1200 rpm
